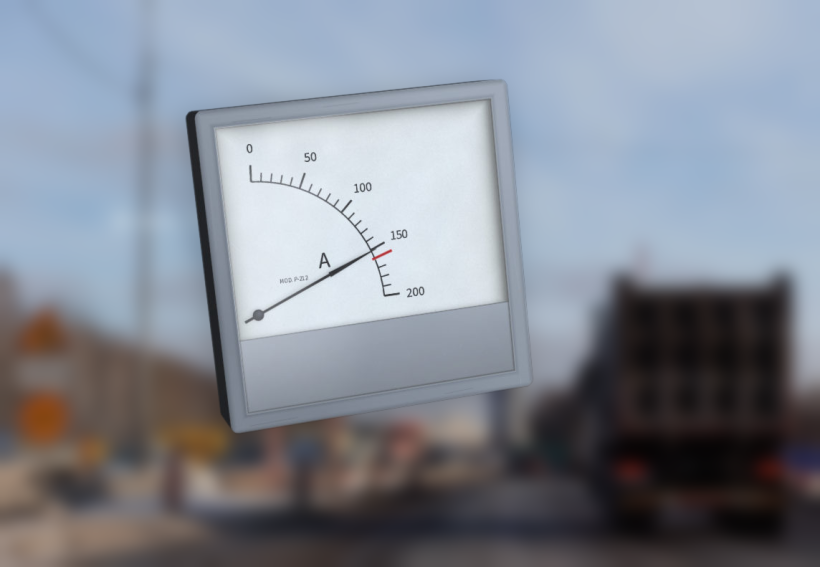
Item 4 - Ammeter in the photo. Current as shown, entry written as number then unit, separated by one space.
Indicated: 150 A
